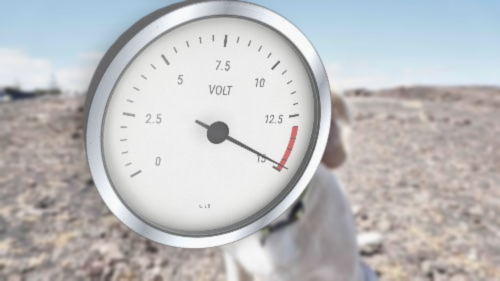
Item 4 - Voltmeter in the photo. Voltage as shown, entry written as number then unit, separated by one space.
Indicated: 14.75 V
